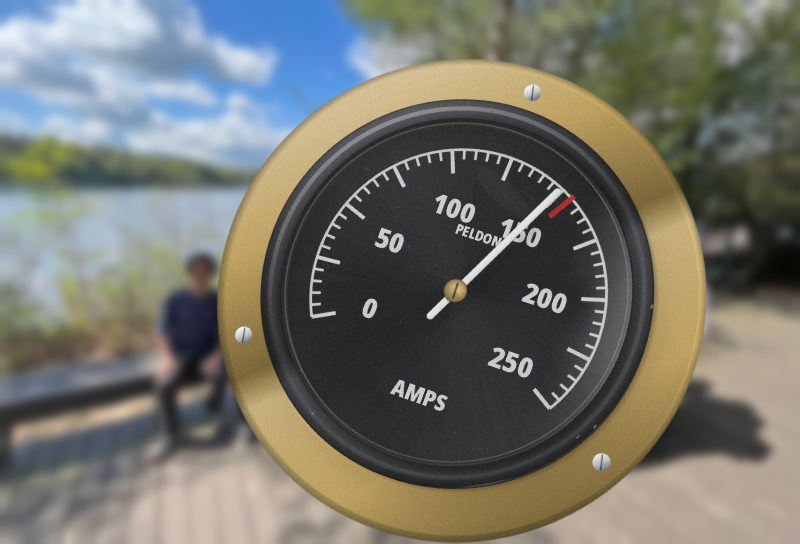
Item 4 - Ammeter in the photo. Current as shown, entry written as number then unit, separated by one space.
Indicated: 150 A
